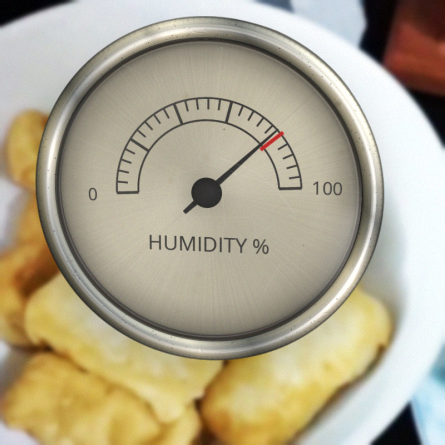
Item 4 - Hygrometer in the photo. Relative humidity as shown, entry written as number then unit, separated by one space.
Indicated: 78 %
